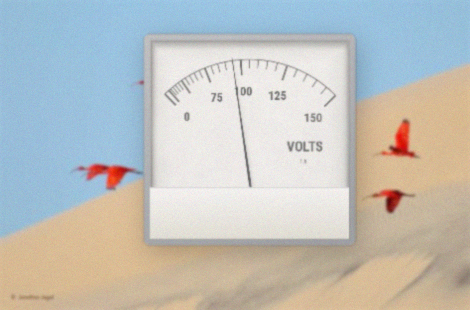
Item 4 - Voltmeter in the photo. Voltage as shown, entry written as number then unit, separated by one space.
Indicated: 95 V
